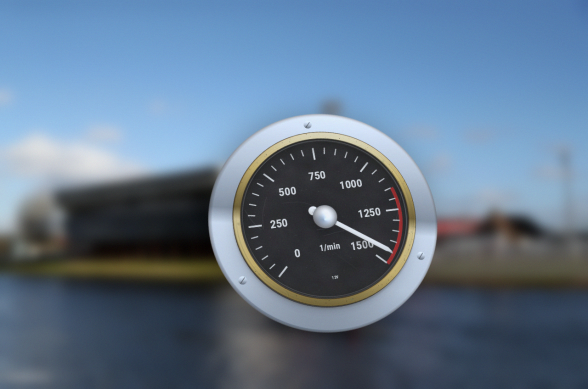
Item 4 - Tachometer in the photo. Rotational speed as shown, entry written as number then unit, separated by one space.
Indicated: 1450 rpm
